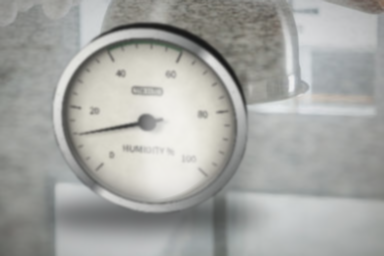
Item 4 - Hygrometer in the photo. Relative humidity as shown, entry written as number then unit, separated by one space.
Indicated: 12 %
